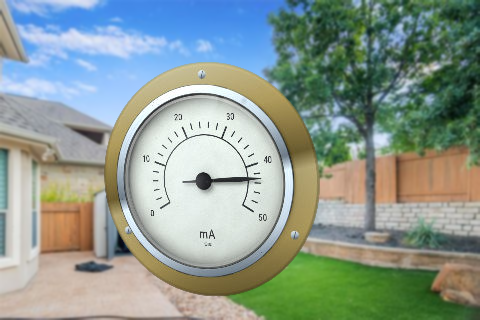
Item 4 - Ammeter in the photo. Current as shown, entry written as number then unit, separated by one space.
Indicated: 43 mA
